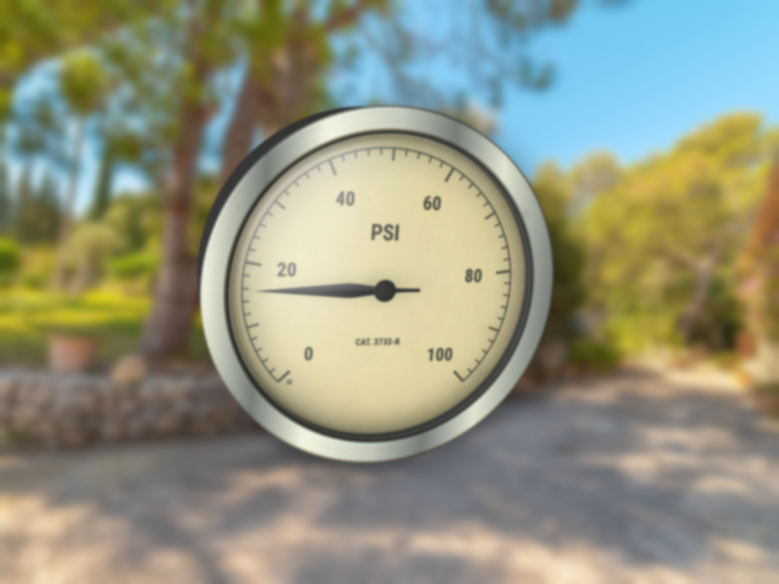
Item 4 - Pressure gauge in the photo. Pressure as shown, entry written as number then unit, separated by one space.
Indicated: 16 psi
